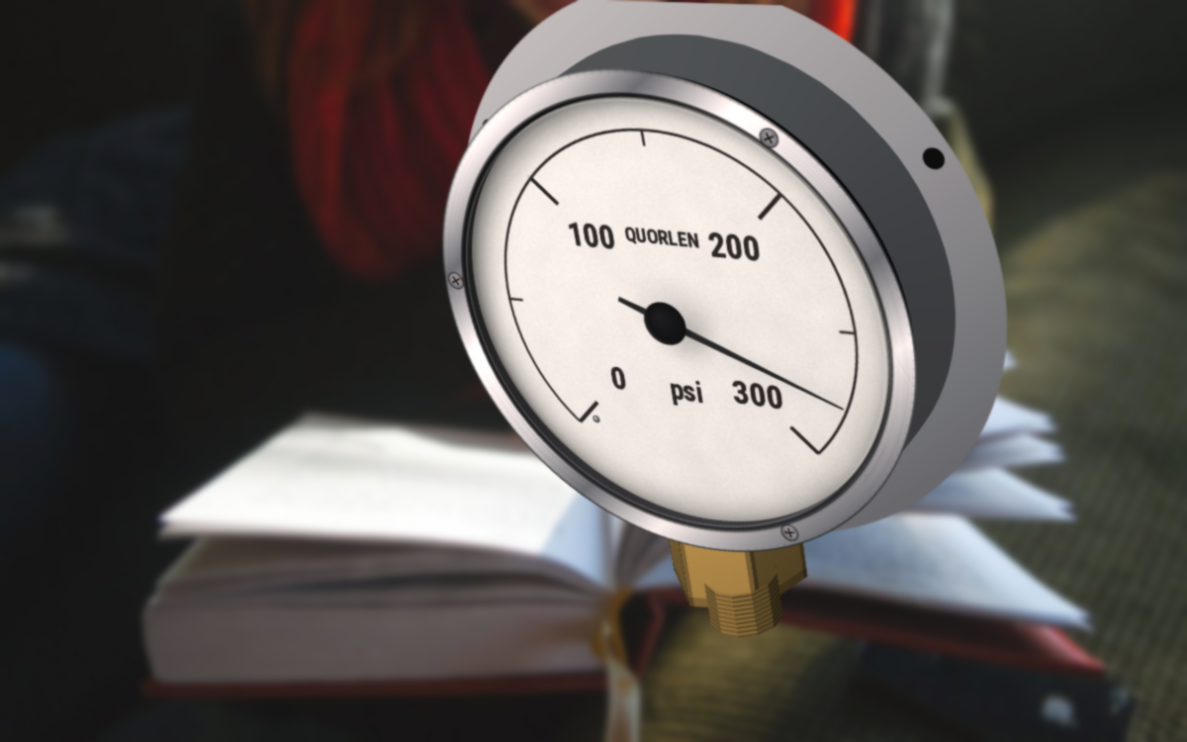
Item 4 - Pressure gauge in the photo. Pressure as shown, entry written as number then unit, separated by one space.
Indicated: 275 psi
